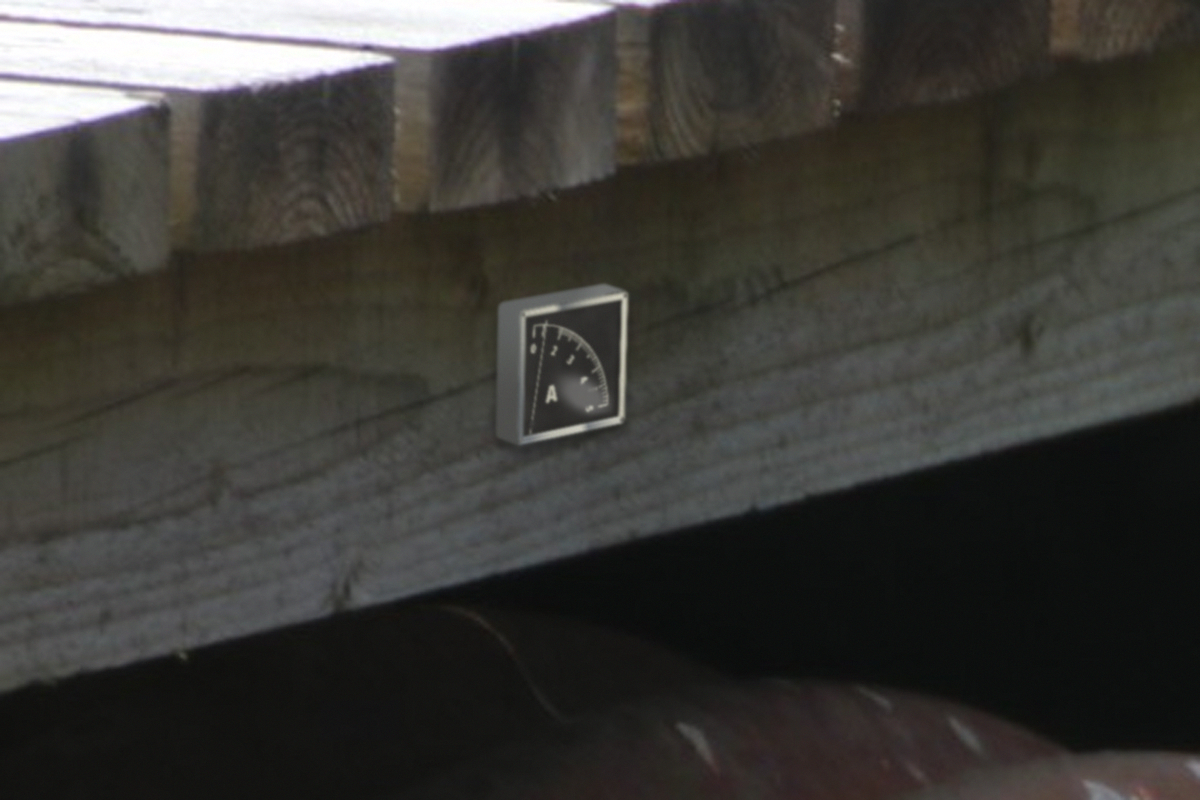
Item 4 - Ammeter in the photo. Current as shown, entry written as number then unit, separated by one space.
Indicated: 1 A
